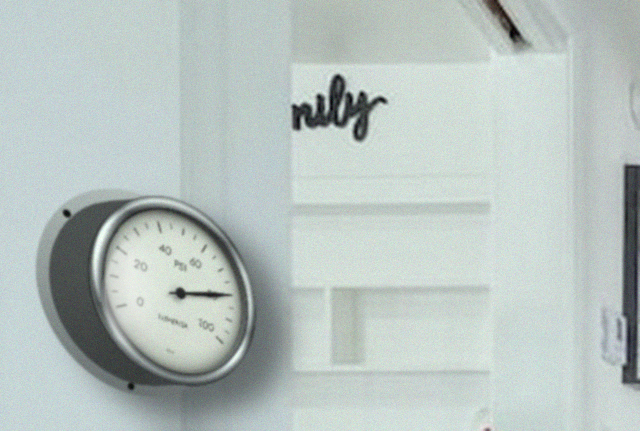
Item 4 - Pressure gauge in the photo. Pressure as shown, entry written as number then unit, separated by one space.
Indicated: 80 psi
